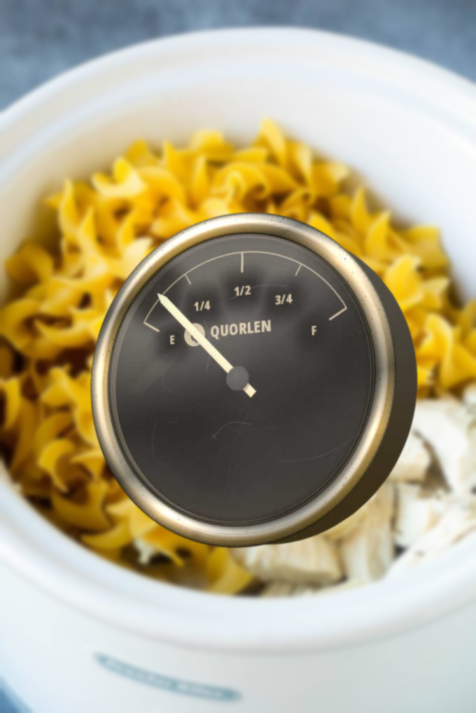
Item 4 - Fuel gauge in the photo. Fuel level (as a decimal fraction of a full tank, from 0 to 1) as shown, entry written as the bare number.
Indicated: 0.125
